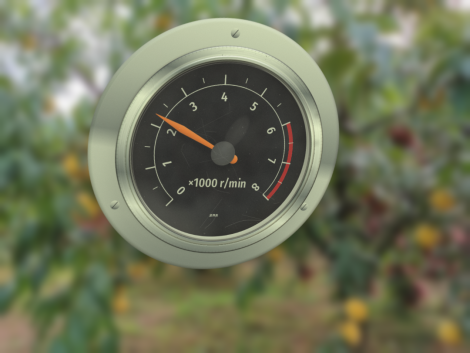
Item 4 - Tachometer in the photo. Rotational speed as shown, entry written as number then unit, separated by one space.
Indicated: 2250 rpm
